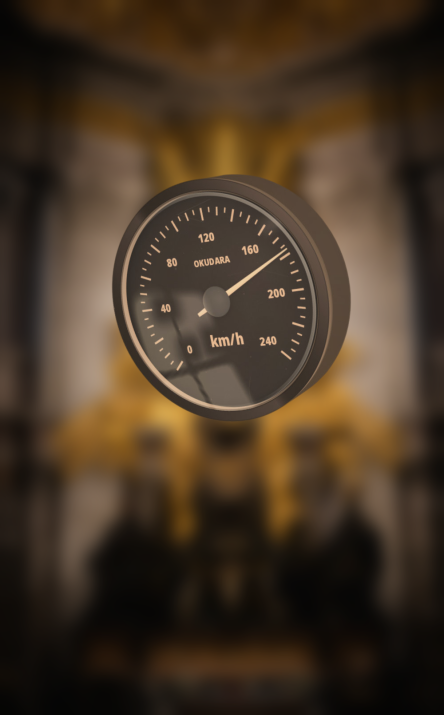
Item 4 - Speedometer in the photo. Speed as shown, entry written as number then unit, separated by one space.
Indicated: 177.5 km/h
